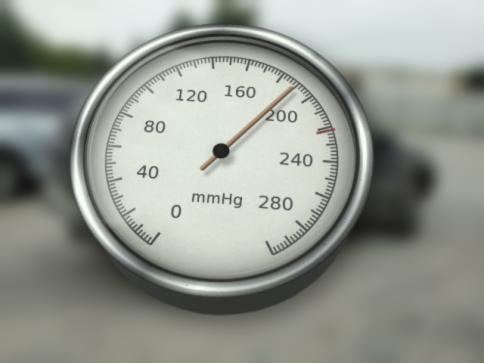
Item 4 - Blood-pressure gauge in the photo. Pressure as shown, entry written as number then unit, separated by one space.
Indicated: 190 mmHg
